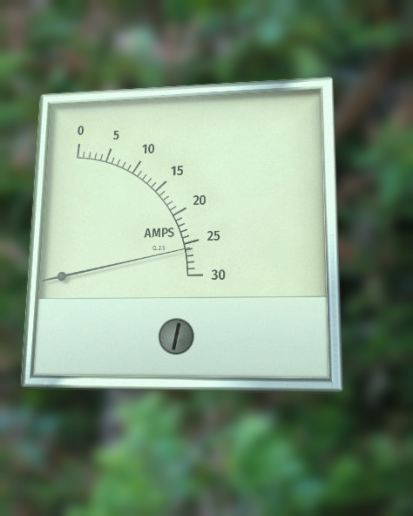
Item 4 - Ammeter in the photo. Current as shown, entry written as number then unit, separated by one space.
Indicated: 26 A
